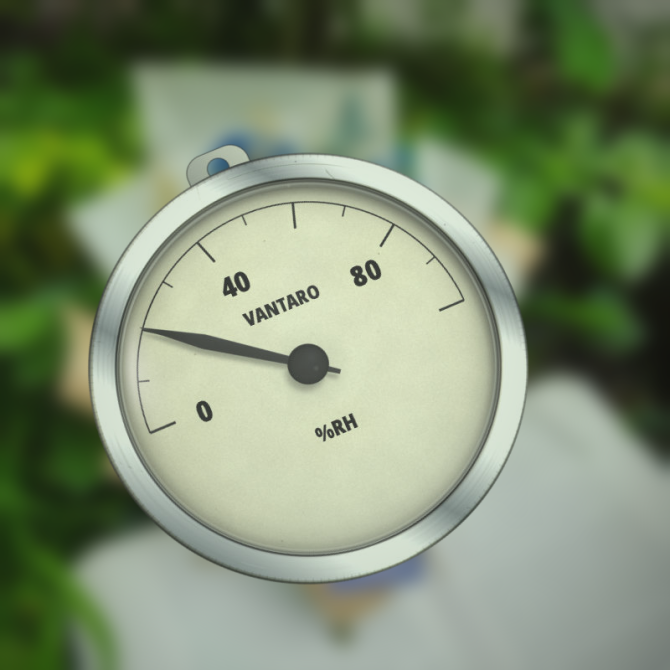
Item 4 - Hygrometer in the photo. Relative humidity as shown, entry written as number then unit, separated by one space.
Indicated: 20 %
